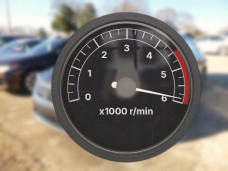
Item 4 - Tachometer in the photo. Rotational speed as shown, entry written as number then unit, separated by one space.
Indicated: 5875 rpm
